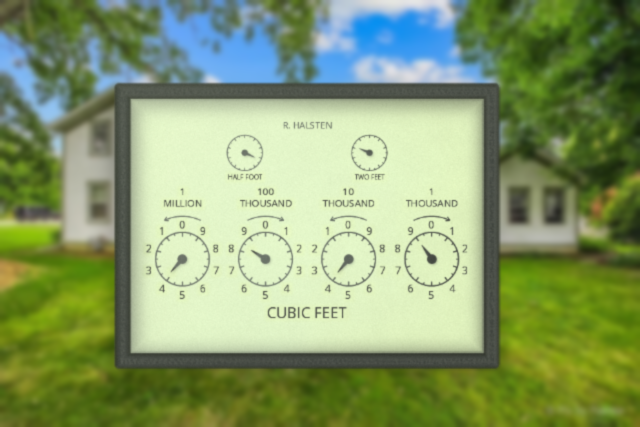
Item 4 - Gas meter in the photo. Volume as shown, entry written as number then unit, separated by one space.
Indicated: 383900 ft³
